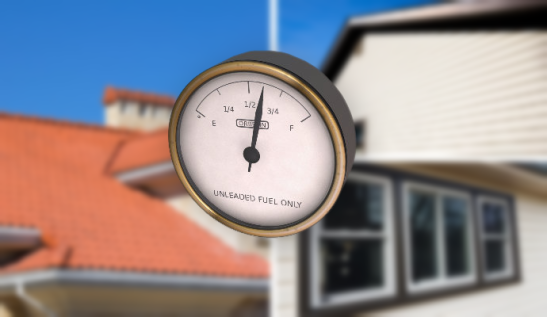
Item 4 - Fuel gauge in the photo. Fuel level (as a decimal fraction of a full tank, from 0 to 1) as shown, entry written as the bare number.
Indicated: 0.625
